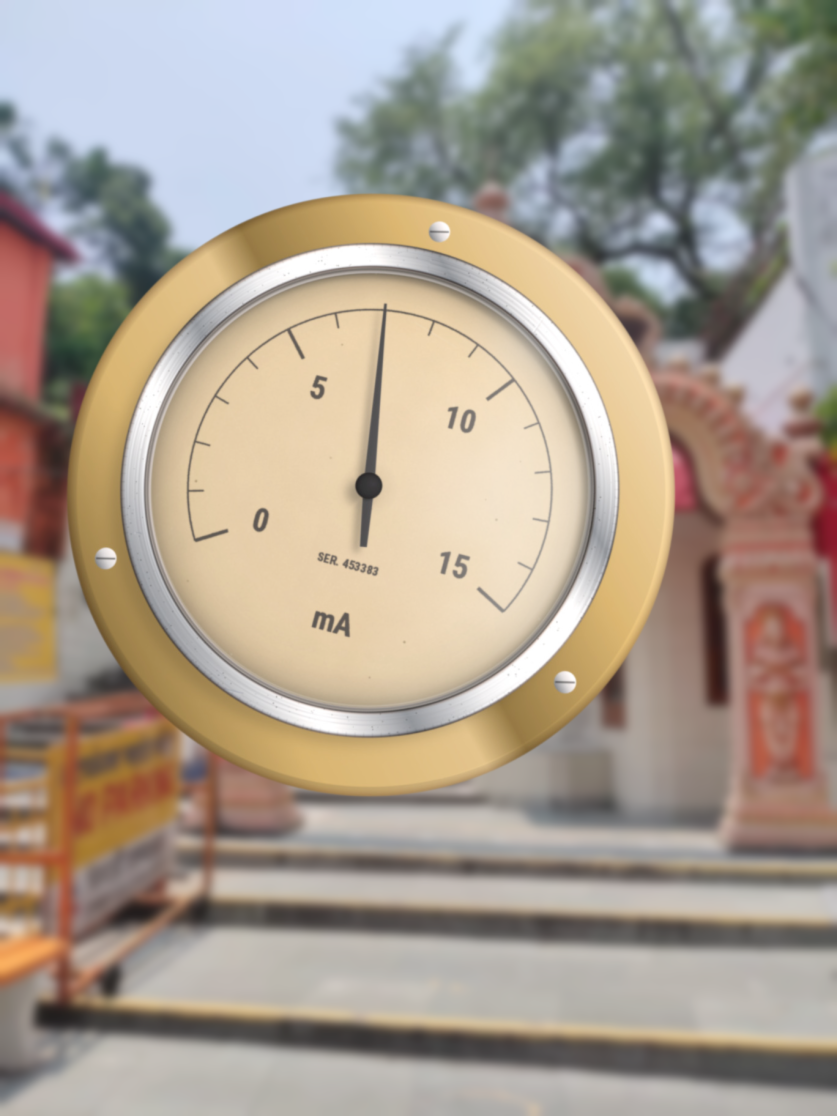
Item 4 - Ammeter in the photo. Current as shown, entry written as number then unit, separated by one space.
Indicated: 7 mA
